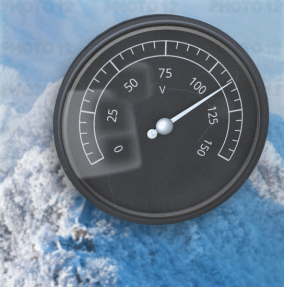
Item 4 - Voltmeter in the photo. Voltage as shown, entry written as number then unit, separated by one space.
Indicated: 110 V
